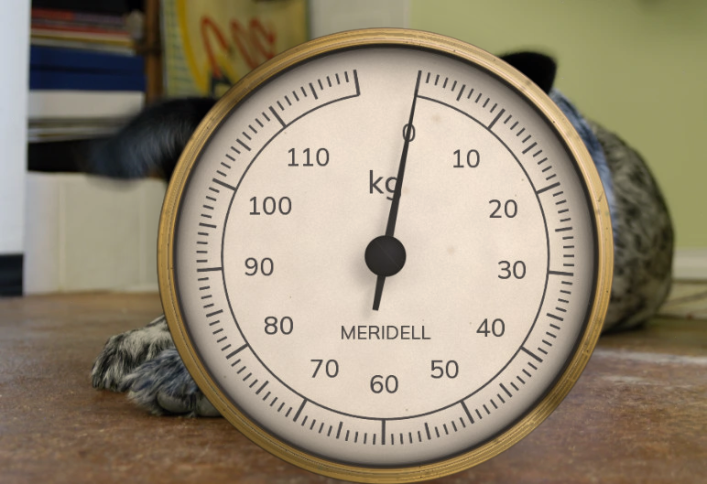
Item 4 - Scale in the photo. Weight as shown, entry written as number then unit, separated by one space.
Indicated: 0 kg
